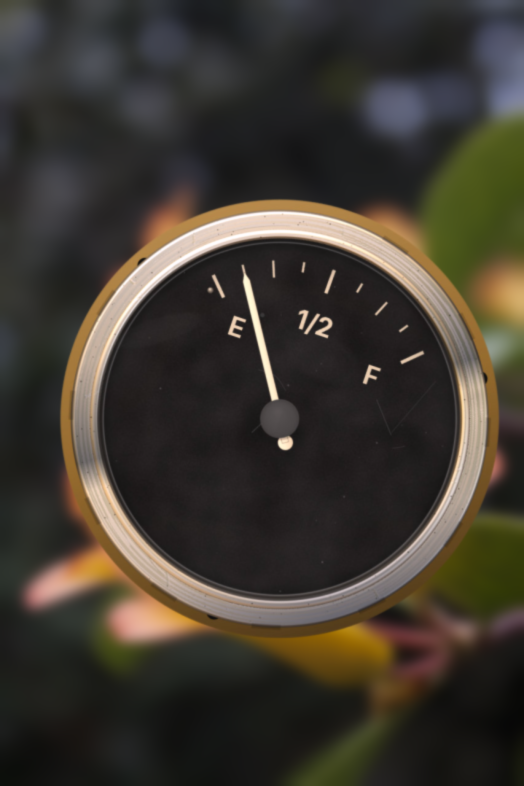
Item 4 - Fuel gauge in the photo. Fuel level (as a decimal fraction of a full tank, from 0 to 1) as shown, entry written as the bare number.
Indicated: 0.125
